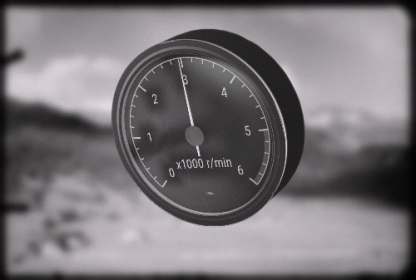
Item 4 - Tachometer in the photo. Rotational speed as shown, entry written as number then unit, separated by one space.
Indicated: 3000 rpm
